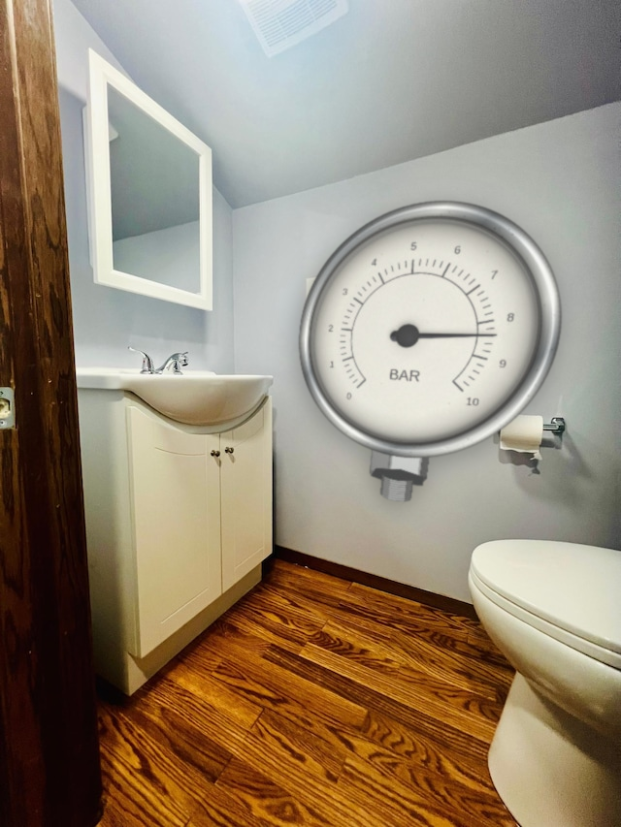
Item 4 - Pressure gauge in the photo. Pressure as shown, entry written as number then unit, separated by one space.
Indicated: 8.4 bar
